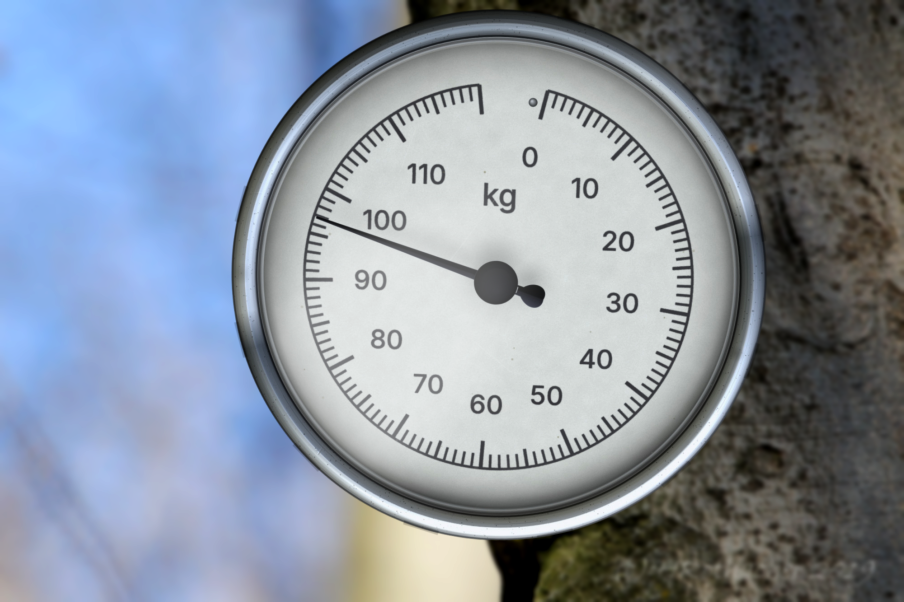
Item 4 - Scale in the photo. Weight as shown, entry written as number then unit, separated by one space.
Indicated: 97 kg
